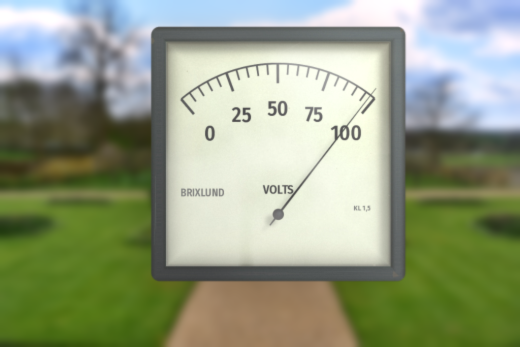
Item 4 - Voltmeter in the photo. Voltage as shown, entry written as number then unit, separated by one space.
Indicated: 97.5 V
